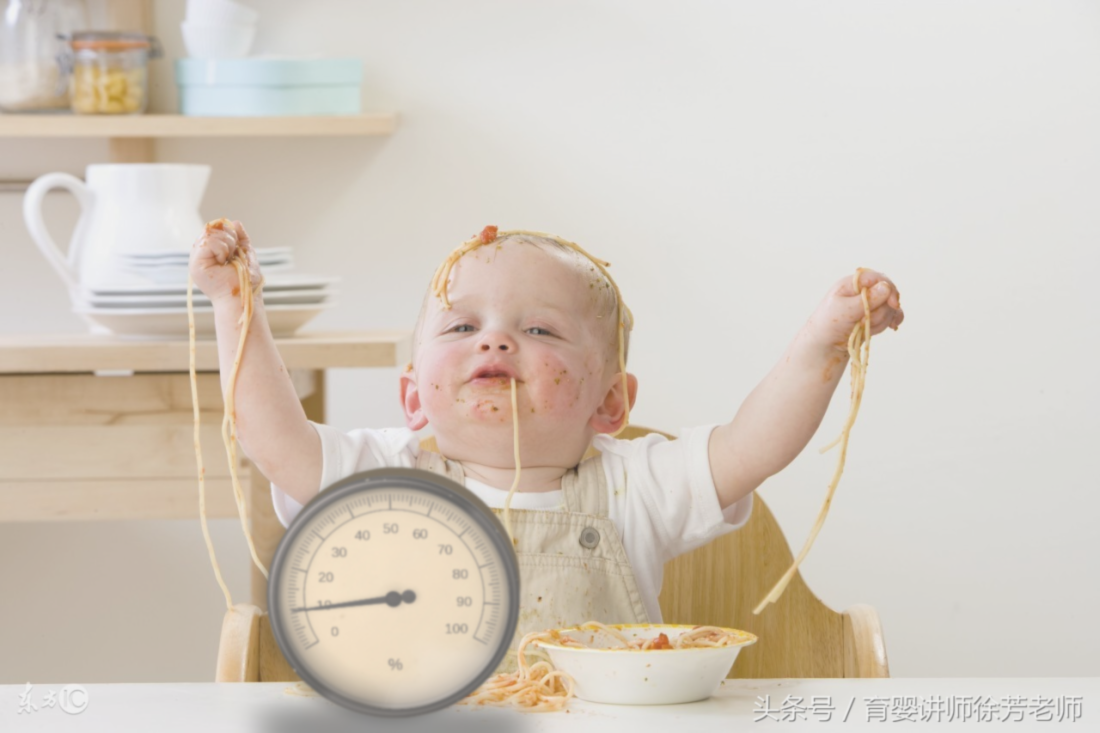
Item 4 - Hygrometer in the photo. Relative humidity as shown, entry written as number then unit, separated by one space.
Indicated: 10 %
